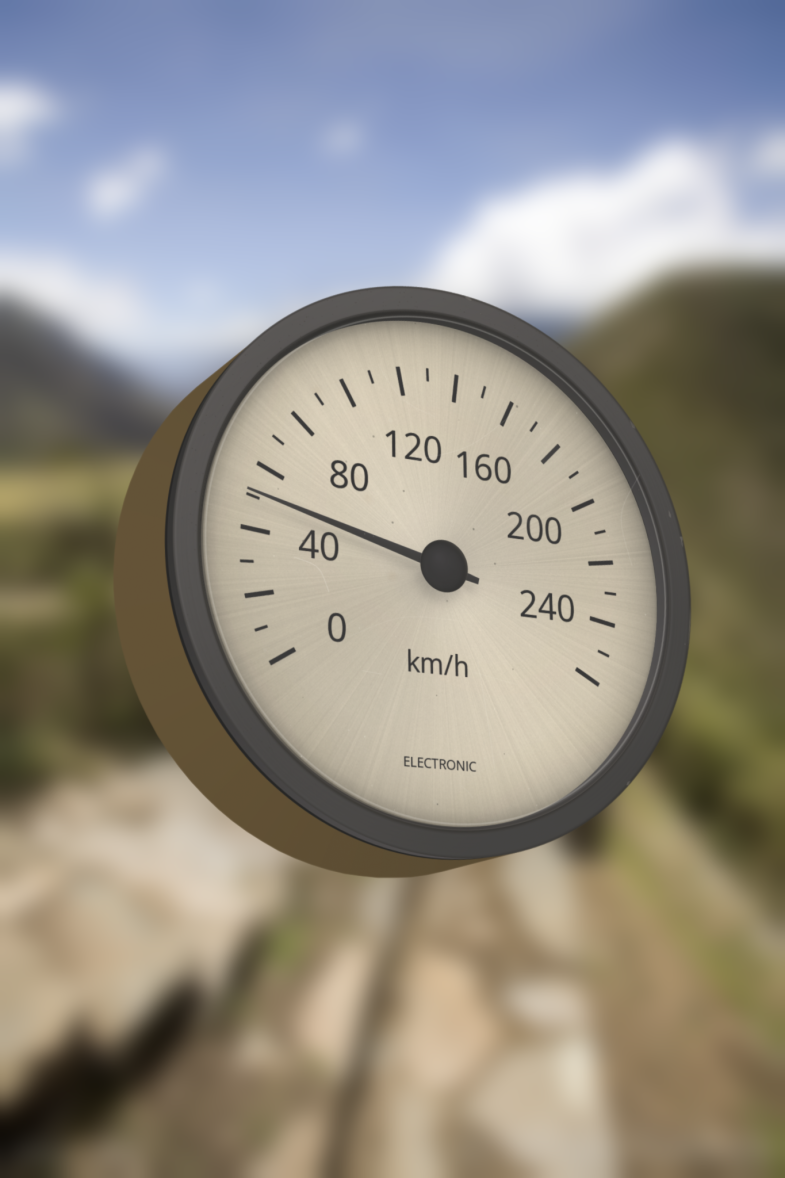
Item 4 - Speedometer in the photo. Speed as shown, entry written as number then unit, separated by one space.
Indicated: 50 km/h
